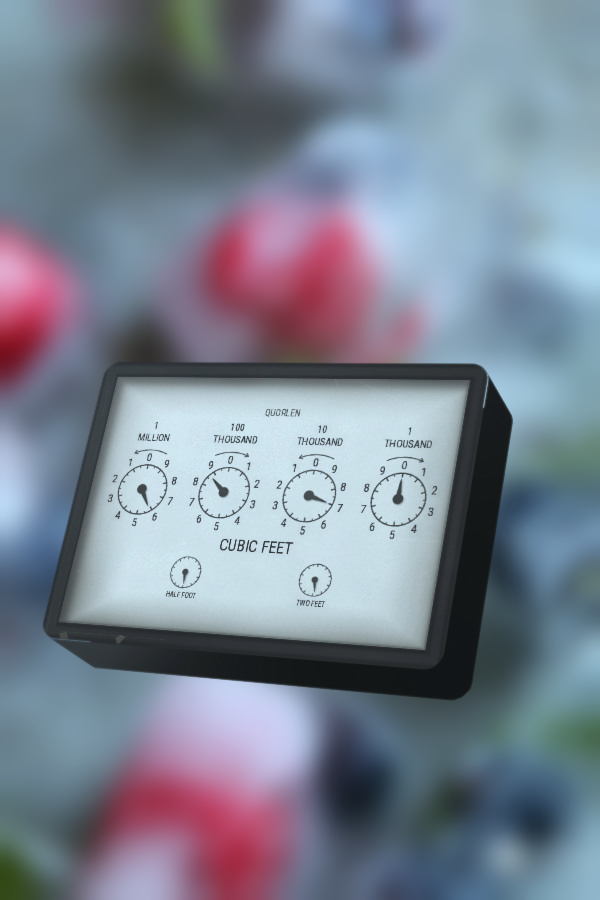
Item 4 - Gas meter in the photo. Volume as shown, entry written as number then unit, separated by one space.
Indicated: 587000 ft³
